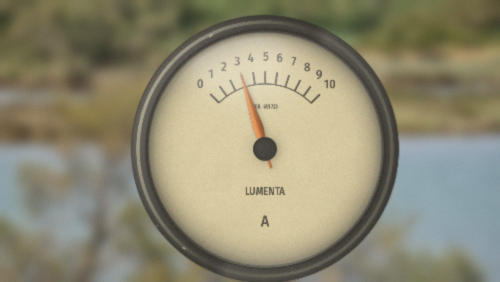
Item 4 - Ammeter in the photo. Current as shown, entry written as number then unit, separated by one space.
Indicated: 3 A
